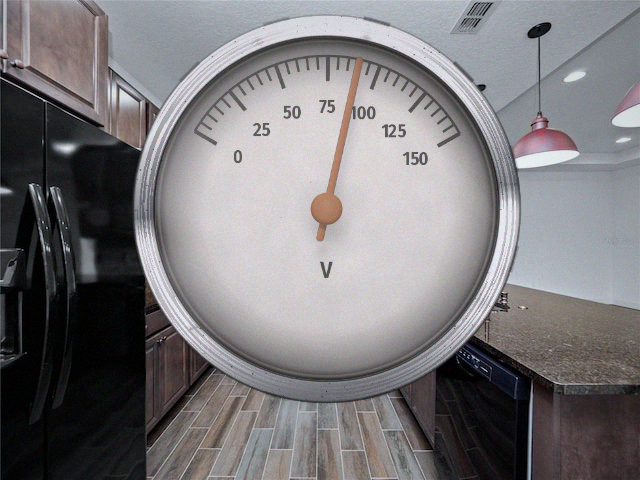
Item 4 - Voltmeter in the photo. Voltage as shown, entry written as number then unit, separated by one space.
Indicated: 90 V
